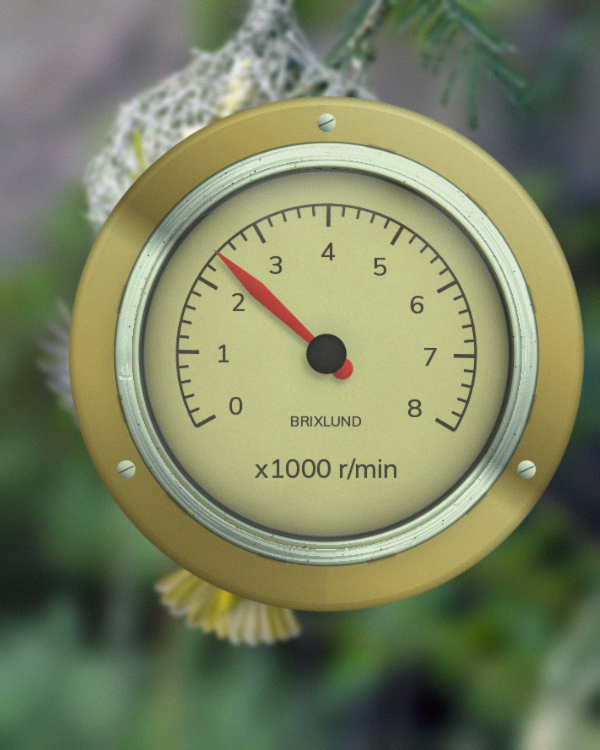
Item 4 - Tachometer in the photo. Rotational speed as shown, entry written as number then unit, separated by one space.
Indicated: 2400 rpm
